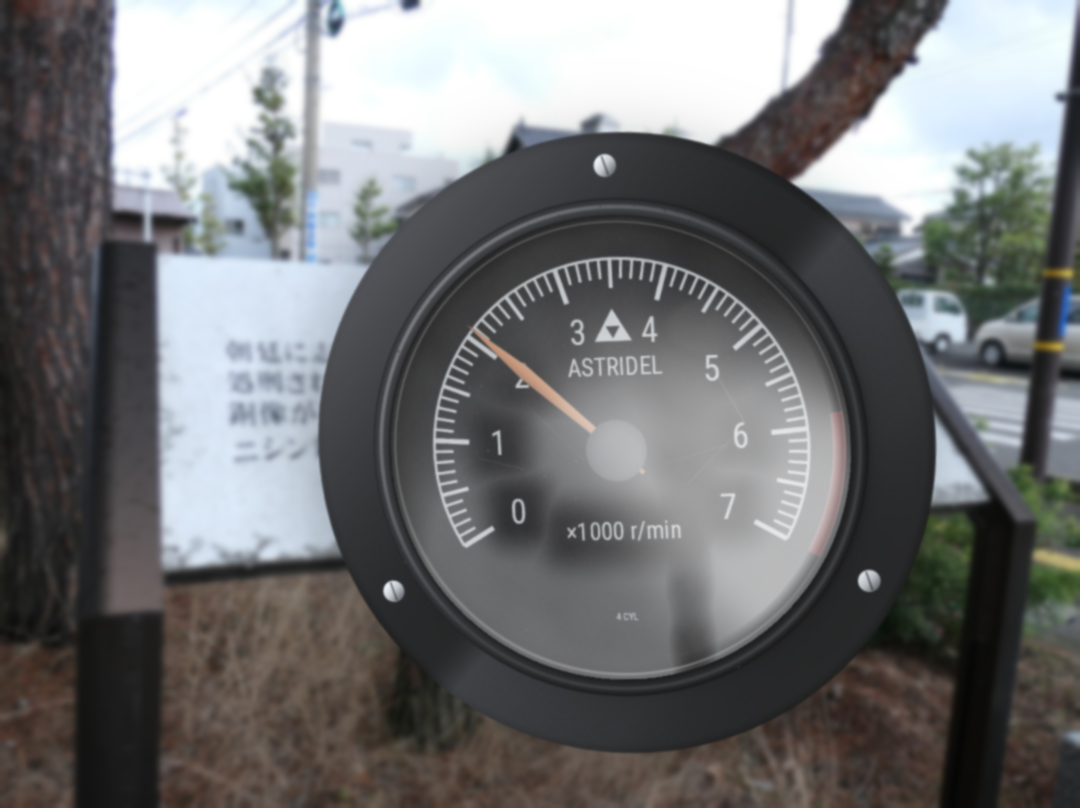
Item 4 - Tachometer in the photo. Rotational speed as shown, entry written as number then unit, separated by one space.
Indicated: 2100 rpm
